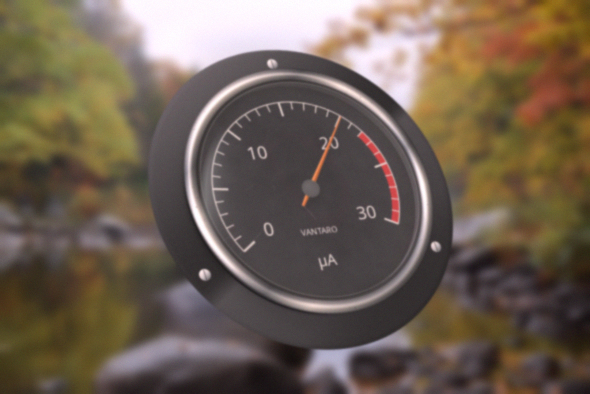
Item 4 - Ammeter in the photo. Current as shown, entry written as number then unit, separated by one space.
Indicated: 20 µA
